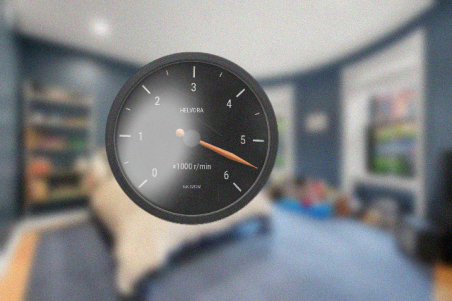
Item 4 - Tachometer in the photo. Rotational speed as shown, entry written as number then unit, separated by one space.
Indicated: 5500 rpm
